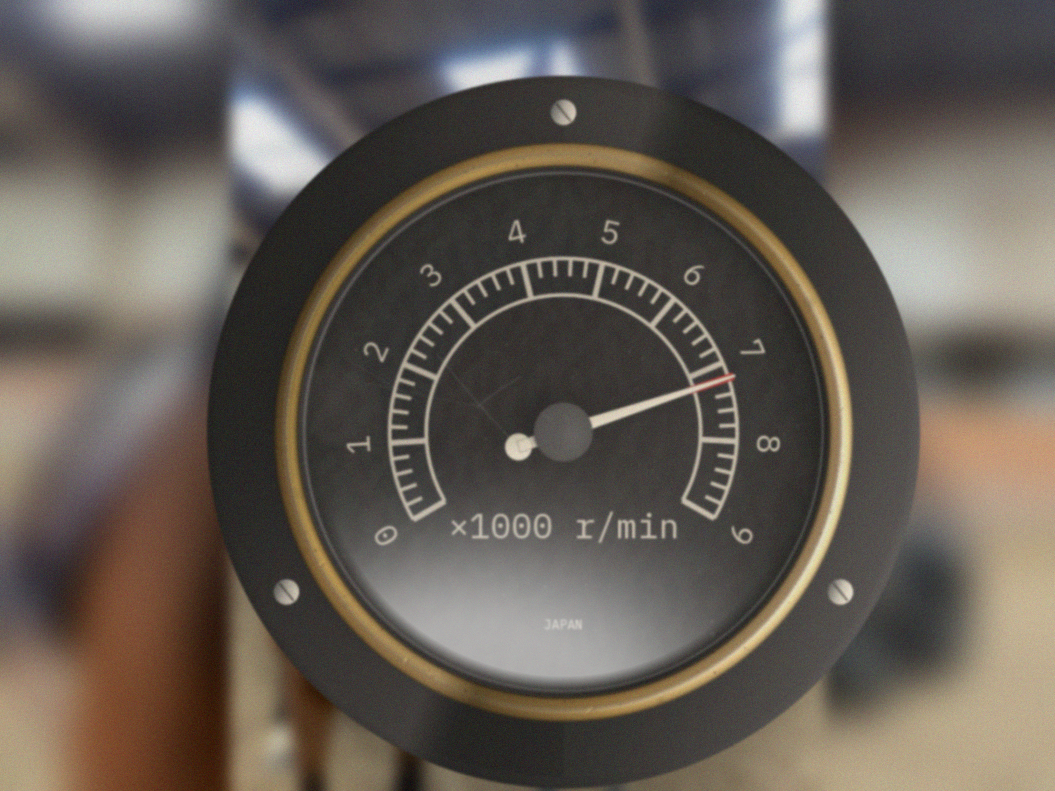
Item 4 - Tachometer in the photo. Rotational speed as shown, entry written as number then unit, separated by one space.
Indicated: 7200 rpm
